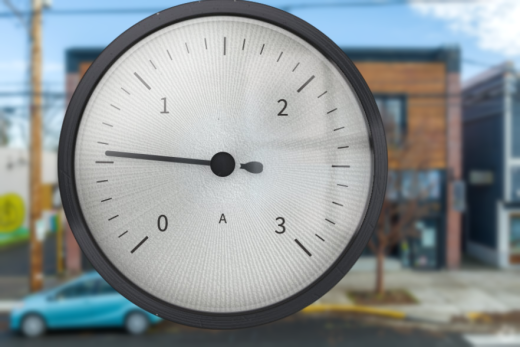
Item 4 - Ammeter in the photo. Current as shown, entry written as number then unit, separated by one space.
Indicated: 0.55 A
